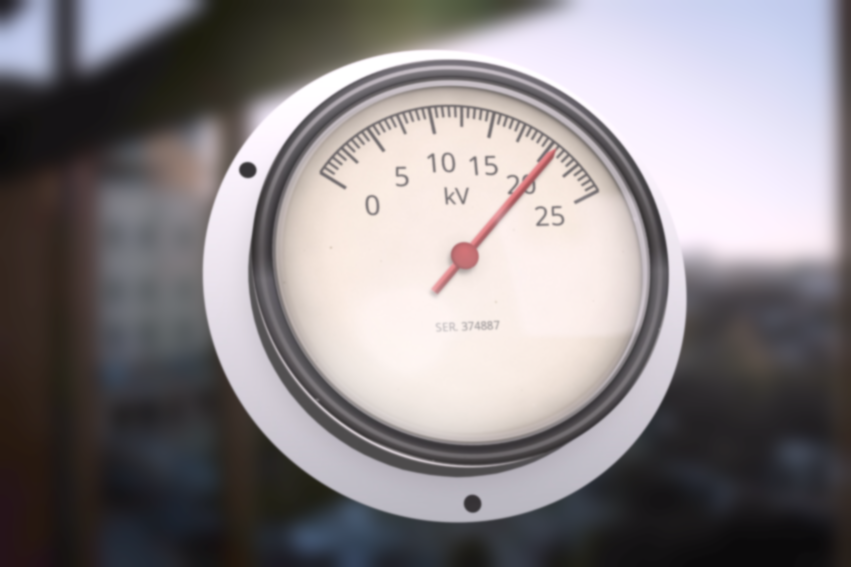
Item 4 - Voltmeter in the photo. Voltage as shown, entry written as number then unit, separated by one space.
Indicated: 20.5 kV
